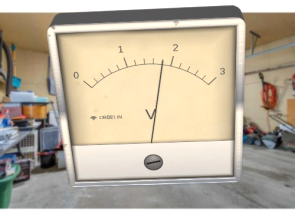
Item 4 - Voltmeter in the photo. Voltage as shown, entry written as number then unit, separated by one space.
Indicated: 1.8 V
